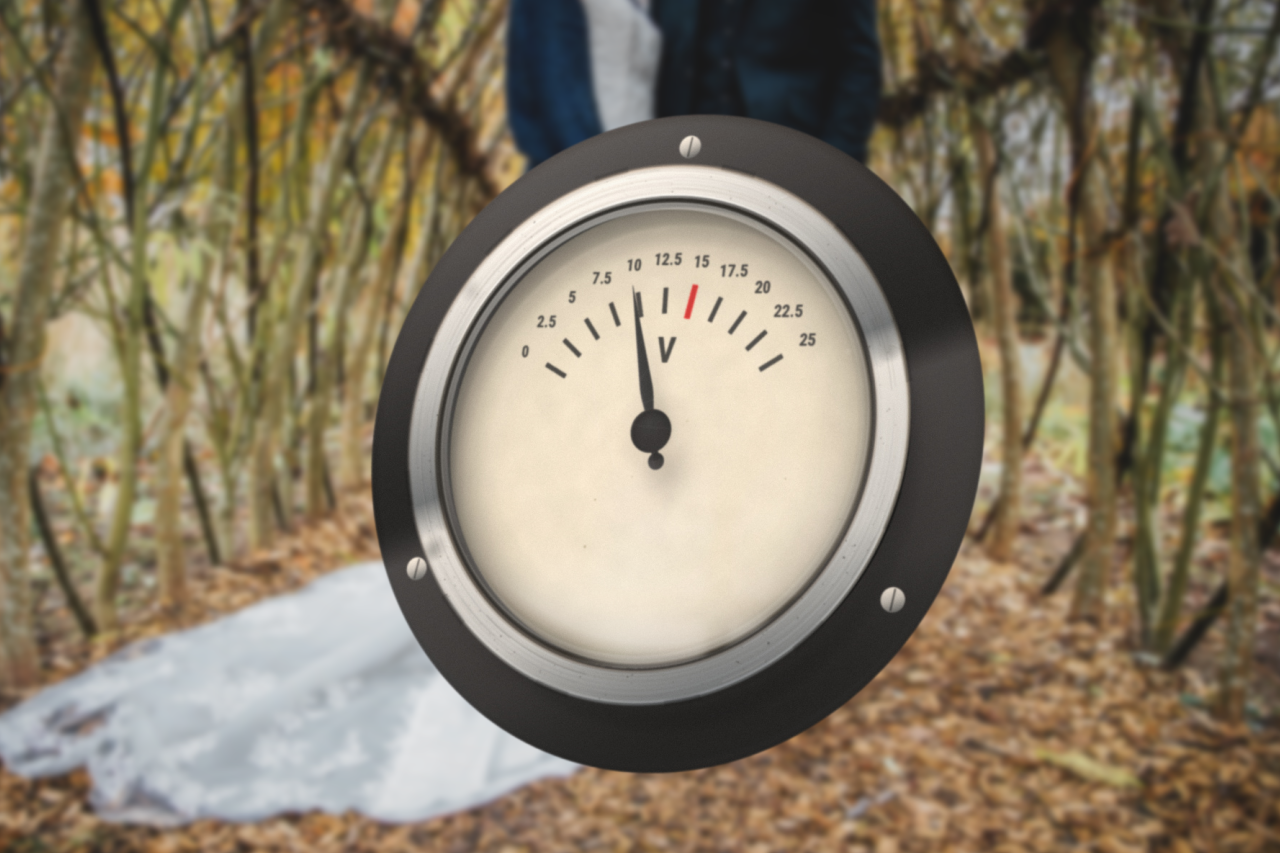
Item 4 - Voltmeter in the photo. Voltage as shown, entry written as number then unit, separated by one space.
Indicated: 10 V
